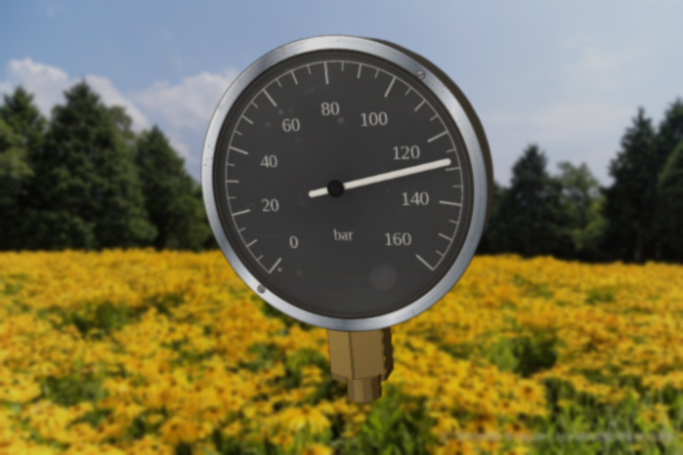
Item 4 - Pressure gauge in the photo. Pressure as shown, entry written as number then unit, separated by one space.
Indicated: 127.5 bar
